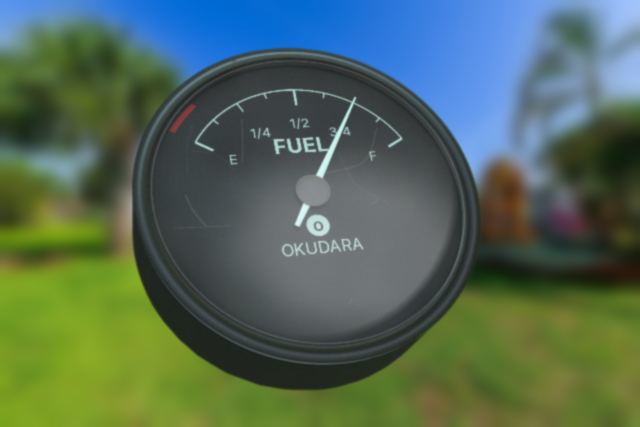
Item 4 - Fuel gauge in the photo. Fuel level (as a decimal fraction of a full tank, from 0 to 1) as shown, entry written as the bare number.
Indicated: 0.75
